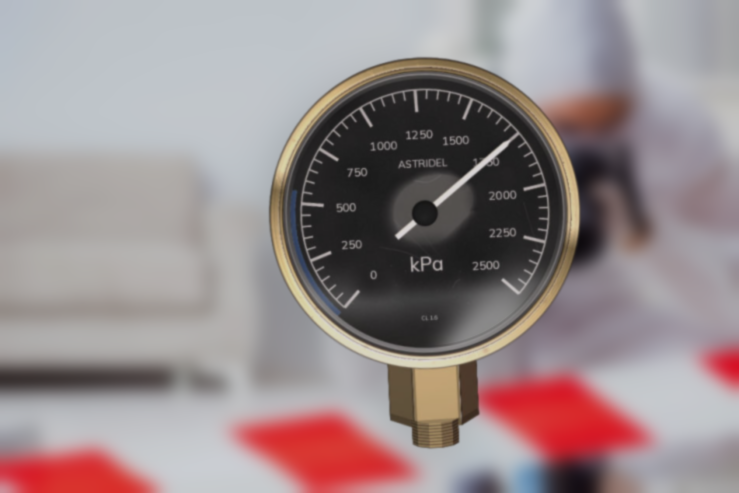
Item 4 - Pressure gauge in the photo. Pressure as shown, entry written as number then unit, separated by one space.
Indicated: 1750 kPa
